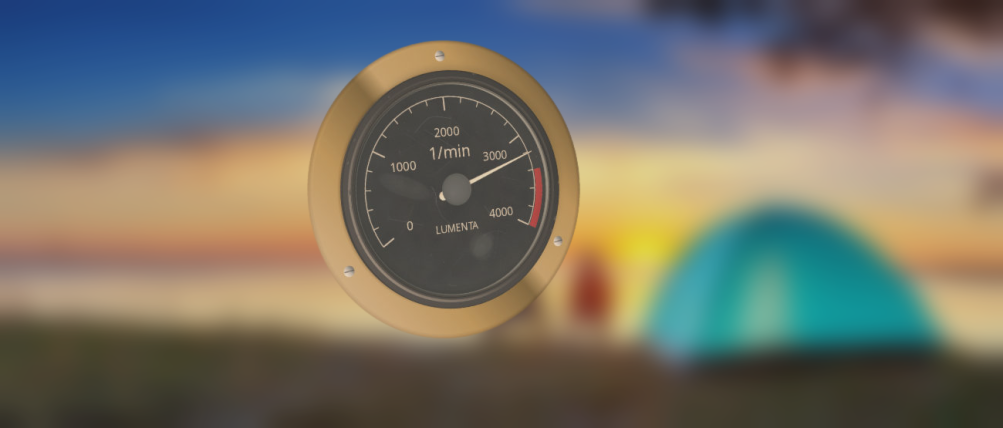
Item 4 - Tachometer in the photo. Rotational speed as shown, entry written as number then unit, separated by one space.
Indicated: 3200 rpm
